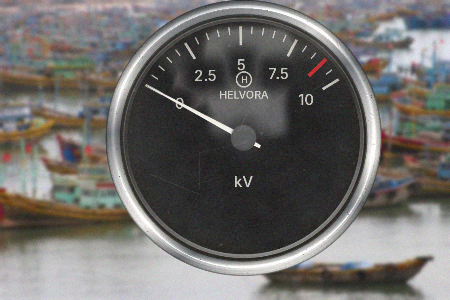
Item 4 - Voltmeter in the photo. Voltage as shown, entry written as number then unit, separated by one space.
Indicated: 0 kV
